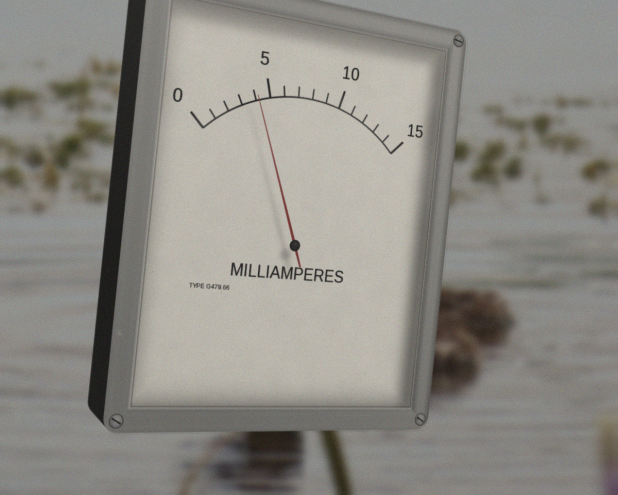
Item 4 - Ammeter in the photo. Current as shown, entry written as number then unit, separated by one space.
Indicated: 4 mA
